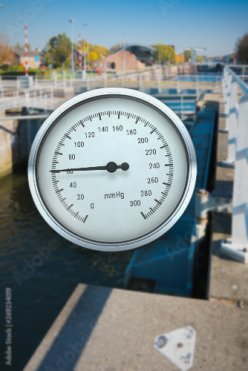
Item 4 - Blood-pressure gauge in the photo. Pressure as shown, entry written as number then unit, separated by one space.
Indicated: 60 mmHg
